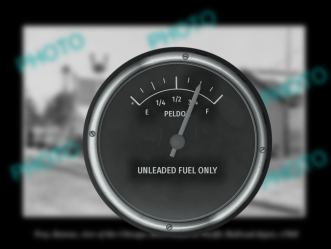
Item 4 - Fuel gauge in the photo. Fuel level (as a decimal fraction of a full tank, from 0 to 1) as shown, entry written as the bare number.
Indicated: 0.75
